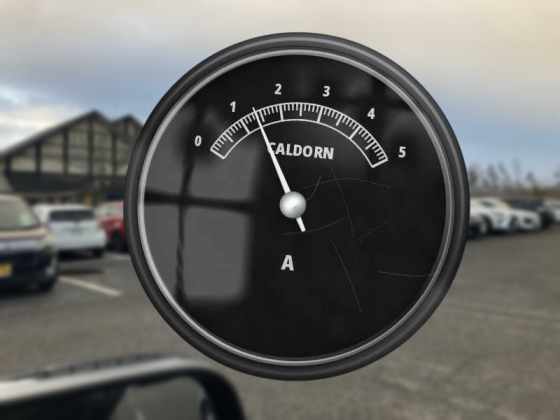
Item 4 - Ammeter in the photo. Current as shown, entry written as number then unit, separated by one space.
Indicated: 1.4 A
